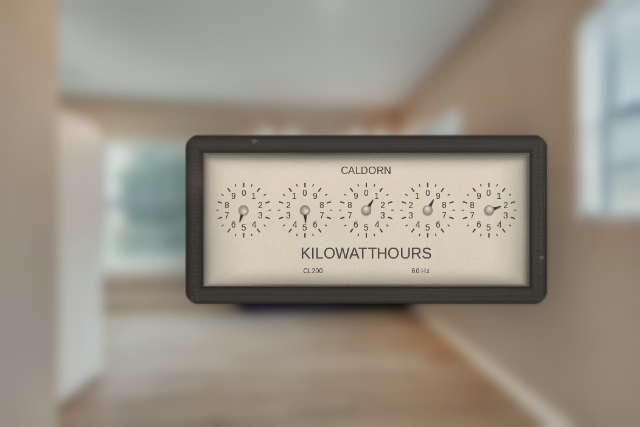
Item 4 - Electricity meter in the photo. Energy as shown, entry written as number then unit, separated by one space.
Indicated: 55092 kWh
